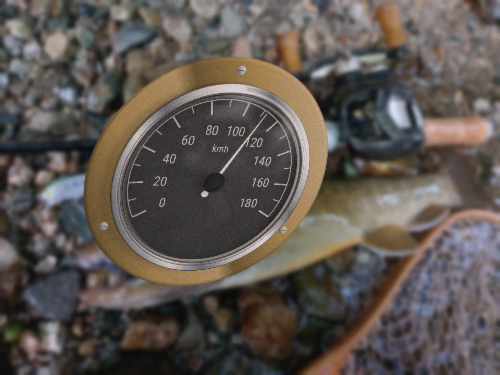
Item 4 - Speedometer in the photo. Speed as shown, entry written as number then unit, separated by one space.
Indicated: 110 km/h
